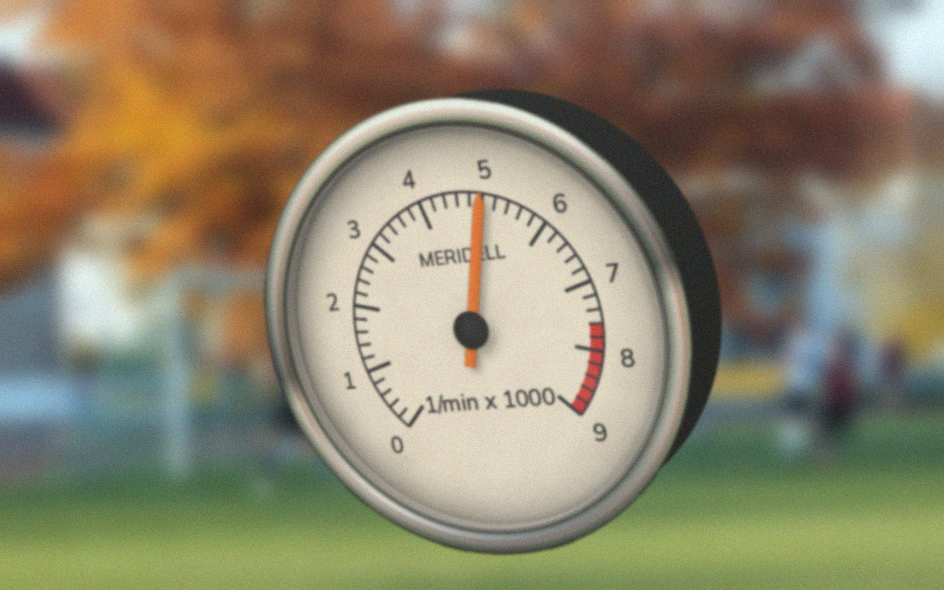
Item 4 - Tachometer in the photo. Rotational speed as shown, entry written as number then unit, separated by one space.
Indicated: 5000 rpm
